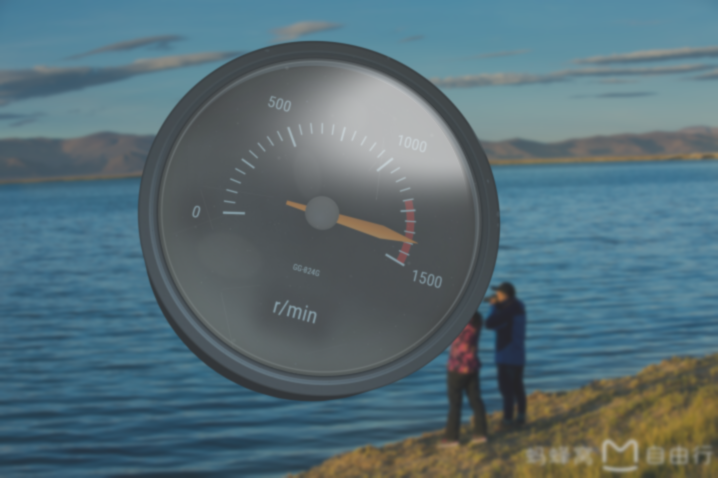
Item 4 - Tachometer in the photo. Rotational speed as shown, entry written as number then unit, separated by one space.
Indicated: 1400 rpm
